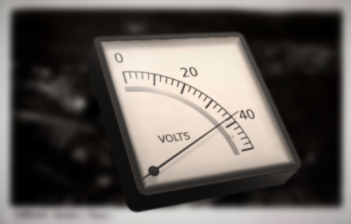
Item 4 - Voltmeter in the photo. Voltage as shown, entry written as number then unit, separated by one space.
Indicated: 38 V
